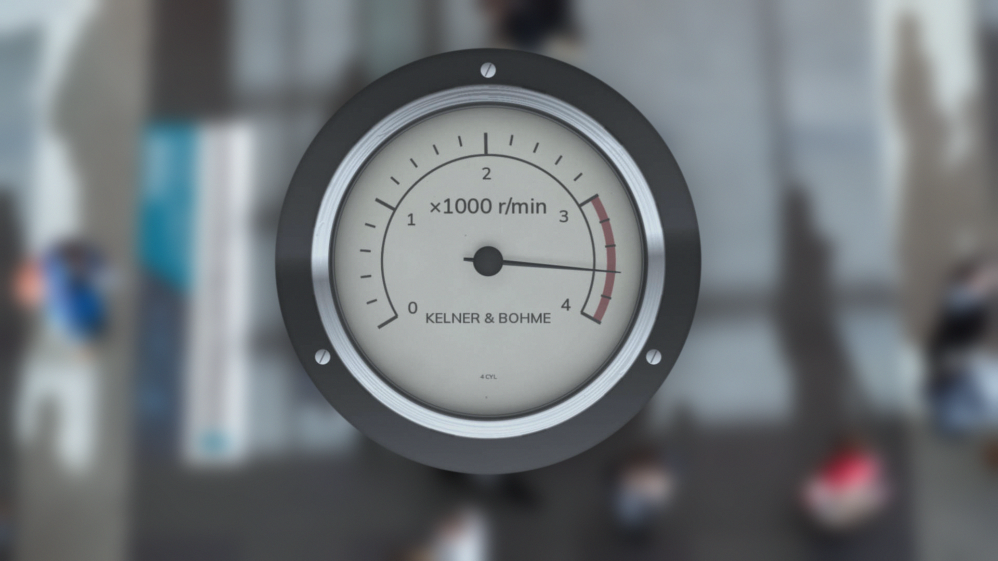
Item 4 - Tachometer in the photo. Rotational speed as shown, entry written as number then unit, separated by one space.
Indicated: 3600 rpm
